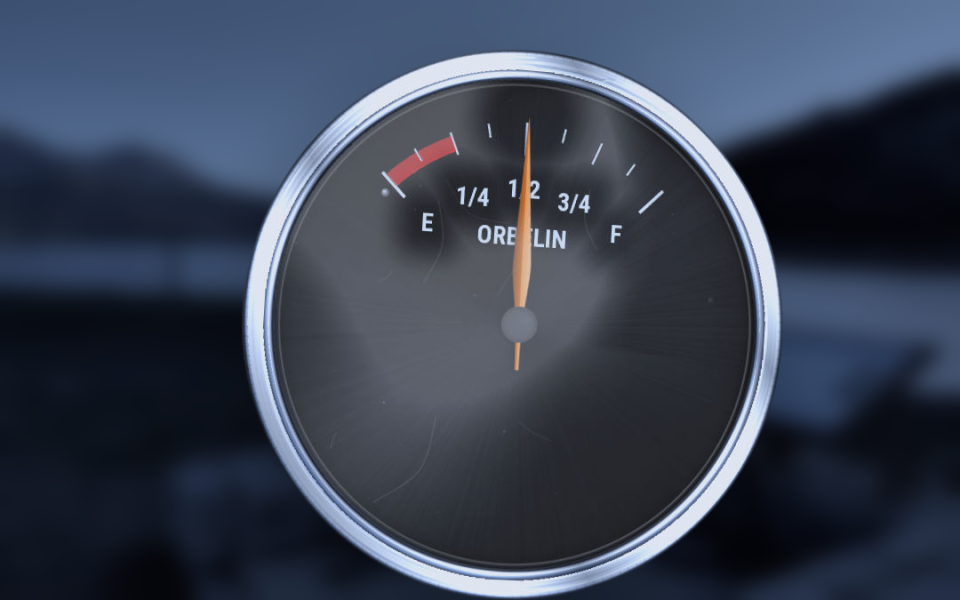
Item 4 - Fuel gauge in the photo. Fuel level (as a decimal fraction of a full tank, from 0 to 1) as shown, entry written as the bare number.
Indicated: 0.5
